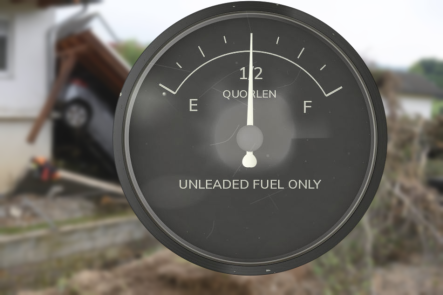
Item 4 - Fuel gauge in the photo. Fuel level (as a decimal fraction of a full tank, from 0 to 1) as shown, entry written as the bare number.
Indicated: 0.5
